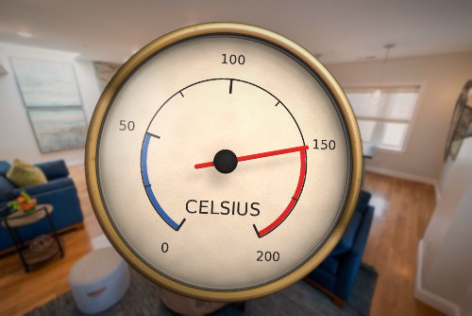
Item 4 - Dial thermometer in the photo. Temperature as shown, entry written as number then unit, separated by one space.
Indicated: 150 °C
